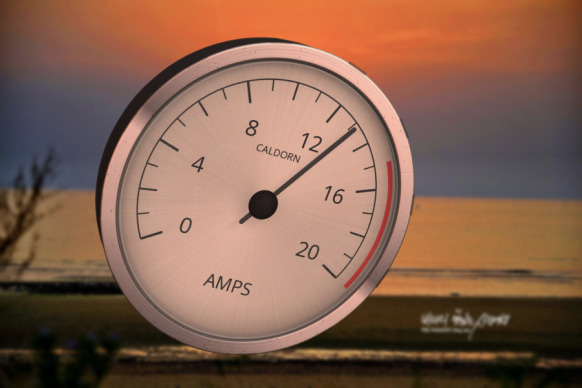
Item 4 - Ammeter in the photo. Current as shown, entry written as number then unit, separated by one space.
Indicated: 13 A
